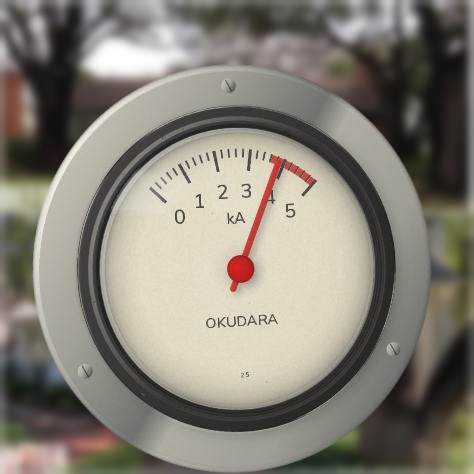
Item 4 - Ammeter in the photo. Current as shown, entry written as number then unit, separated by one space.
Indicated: 3.8 kA
